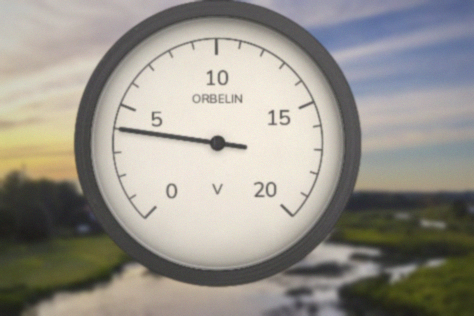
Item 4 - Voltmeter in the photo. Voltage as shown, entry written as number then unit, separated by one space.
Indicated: 4 V
